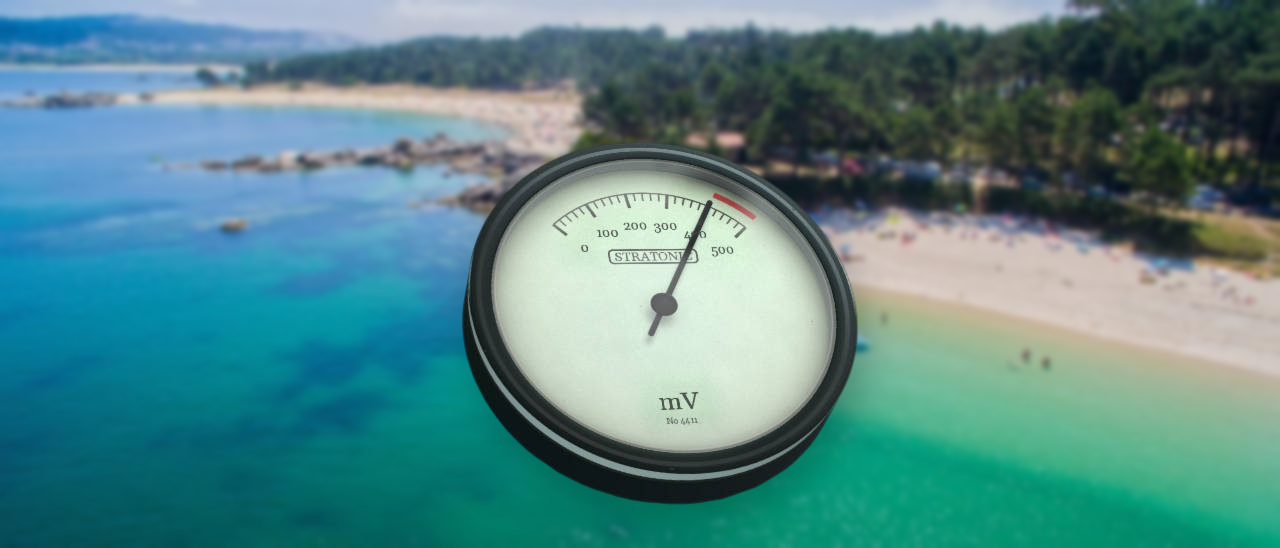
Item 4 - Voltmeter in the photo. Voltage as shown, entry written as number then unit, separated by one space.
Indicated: 400 mV
